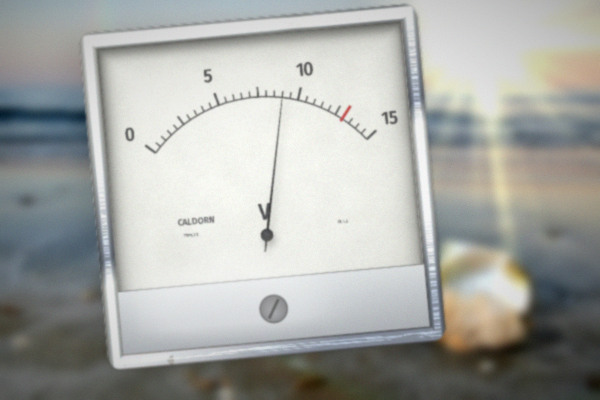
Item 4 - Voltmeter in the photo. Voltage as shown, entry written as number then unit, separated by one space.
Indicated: 9 V
